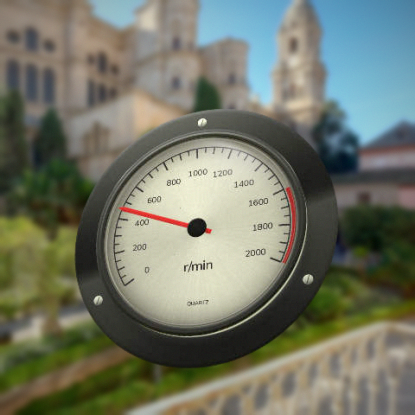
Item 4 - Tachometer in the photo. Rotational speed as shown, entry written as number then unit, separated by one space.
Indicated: 450 rpm
